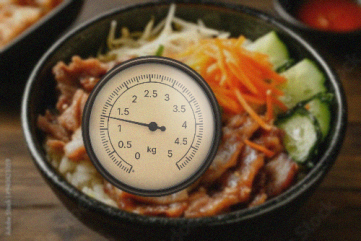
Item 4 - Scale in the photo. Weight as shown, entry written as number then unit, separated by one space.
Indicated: 1.25 kg
